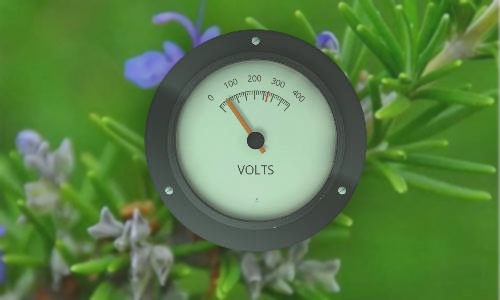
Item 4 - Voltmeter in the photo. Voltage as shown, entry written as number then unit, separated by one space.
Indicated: 50 V
